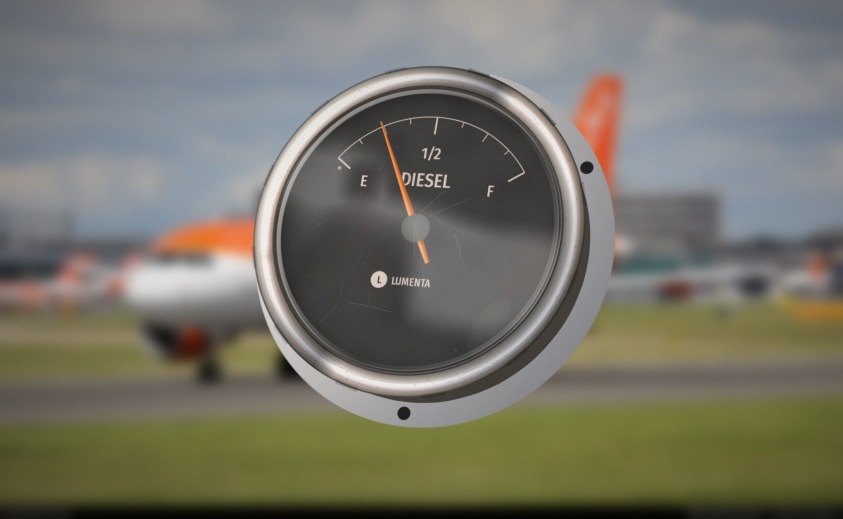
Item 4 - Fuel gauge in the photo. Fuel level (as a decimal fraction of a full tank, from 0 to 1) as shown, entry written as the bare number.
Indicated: 0.25
